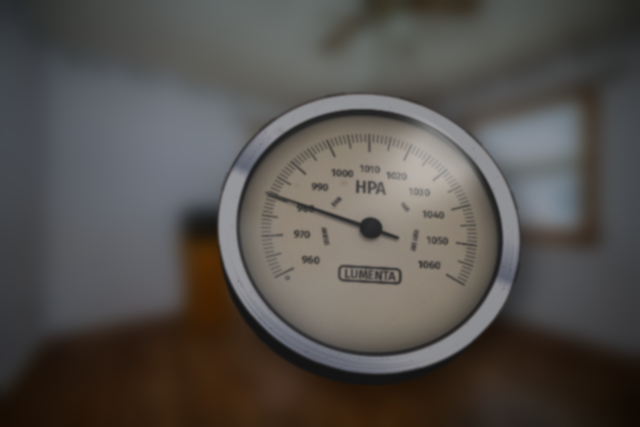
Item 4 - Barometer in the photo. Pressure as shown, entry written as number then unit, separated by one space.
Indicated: 980 hPa
